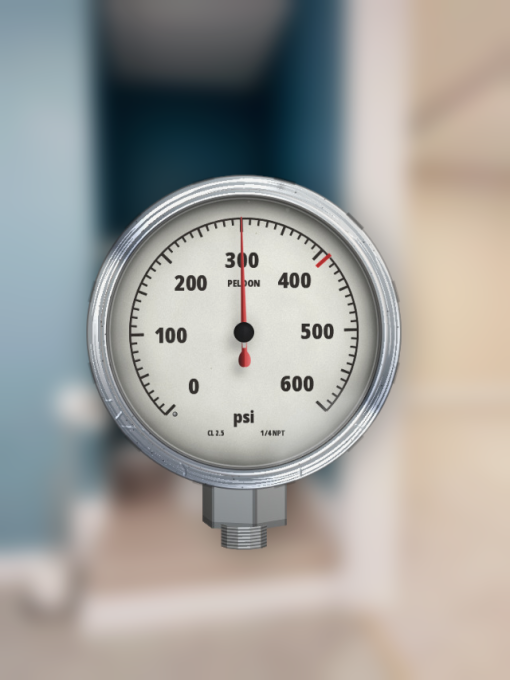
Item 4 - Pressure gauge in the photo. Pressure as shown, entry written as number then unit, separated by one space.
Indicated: 300 psi
